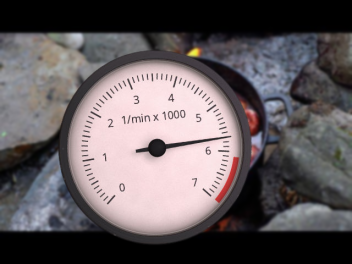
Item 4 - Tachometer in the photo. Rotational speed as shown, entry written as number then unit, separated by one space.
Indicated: 5700 rpm
